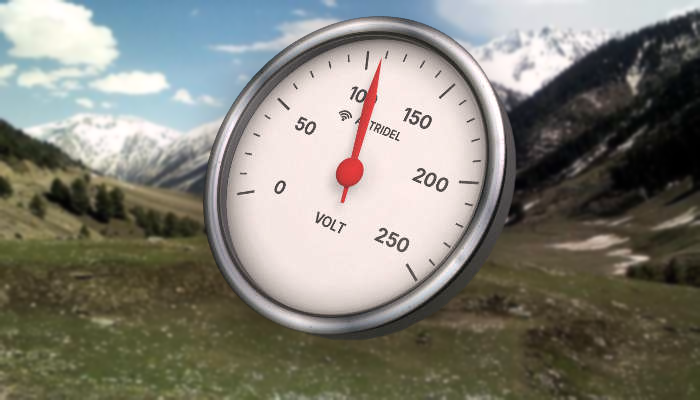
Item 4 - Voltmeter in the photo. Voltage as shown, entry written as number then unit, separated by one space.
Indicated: 110 V
